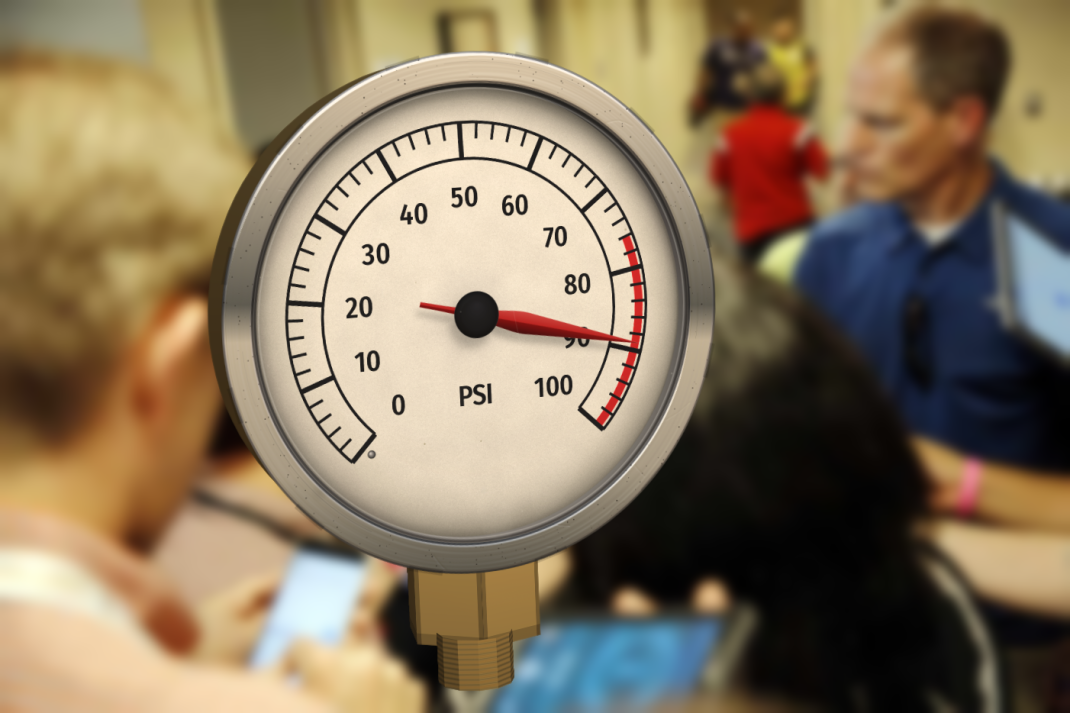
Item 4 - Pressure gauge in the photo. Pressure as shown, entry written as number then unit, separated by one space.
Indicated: 89 psi
